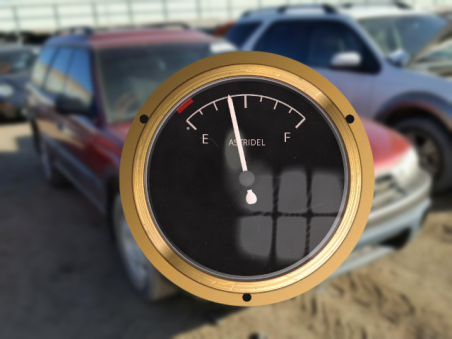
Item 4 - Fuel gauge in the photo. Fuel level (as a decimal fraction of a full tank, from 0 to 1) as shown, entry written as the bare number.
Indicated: 0.375
